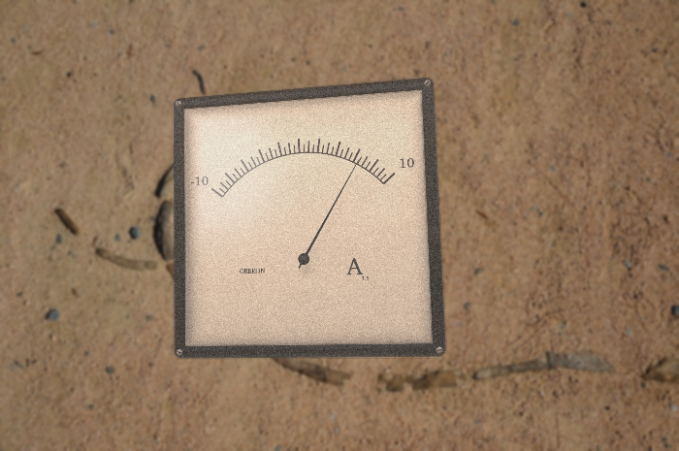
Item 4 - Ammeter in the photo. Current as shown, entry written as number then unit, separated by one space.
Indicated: 6.5 A
